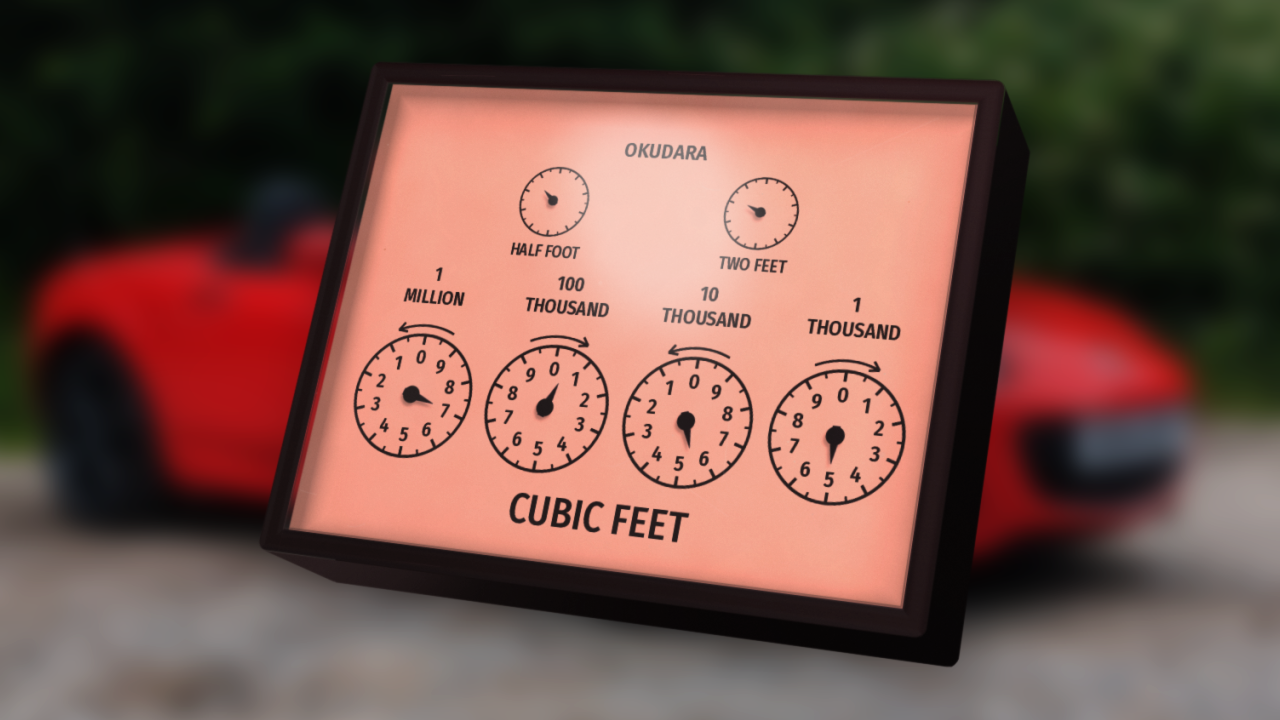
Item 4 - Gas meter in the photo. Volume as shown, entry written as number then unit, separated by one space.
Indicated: 705500 ft³
